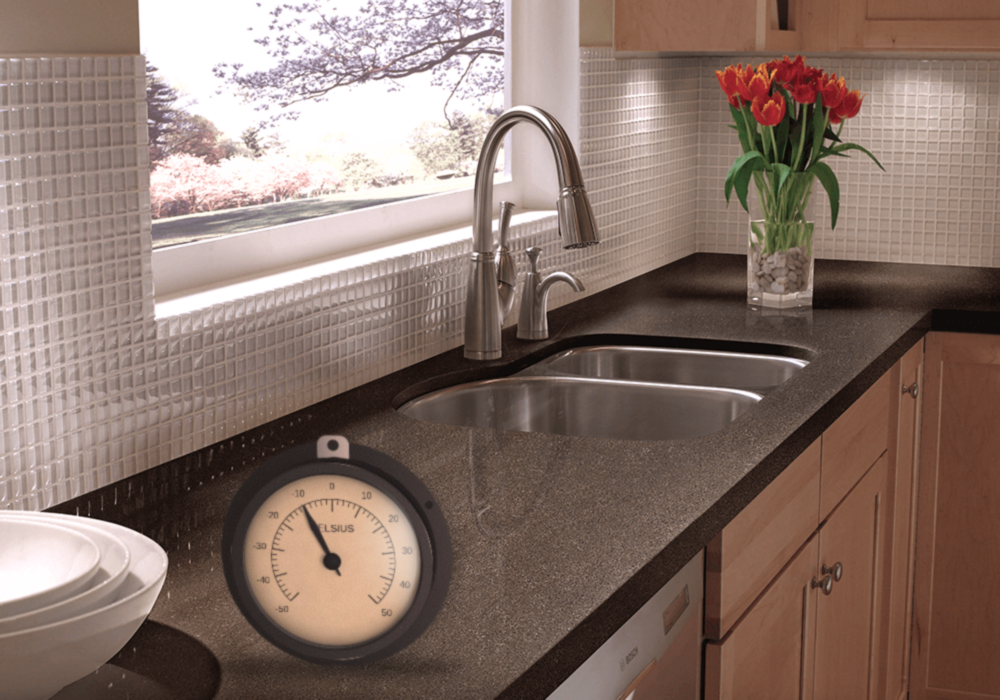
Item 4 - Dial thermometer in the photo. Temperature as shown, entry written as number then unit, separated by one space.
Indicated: -10 °C
